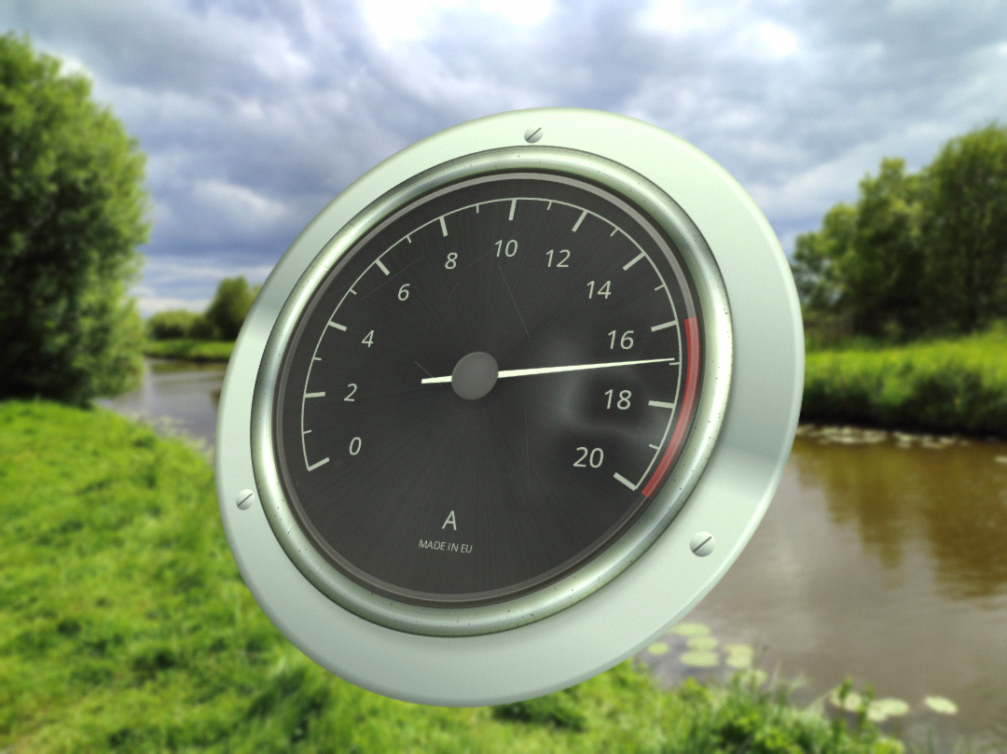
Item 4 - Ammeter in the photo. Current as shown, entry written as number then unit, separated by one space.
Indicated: 17 A
